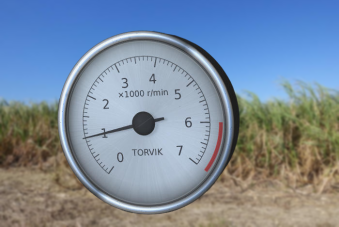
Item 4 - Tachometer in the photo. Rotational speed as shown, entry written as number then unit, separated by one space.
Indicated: 1000 rpm
